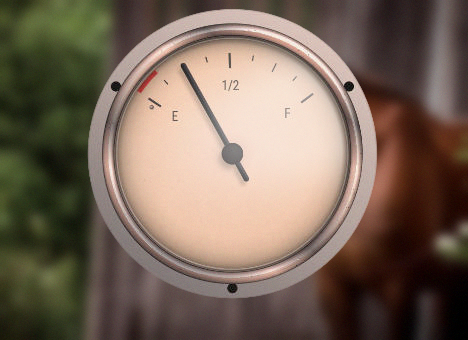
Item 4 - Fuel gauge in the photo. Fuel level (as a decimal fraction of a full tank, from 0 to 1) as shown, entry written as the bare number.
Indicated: 0.25
